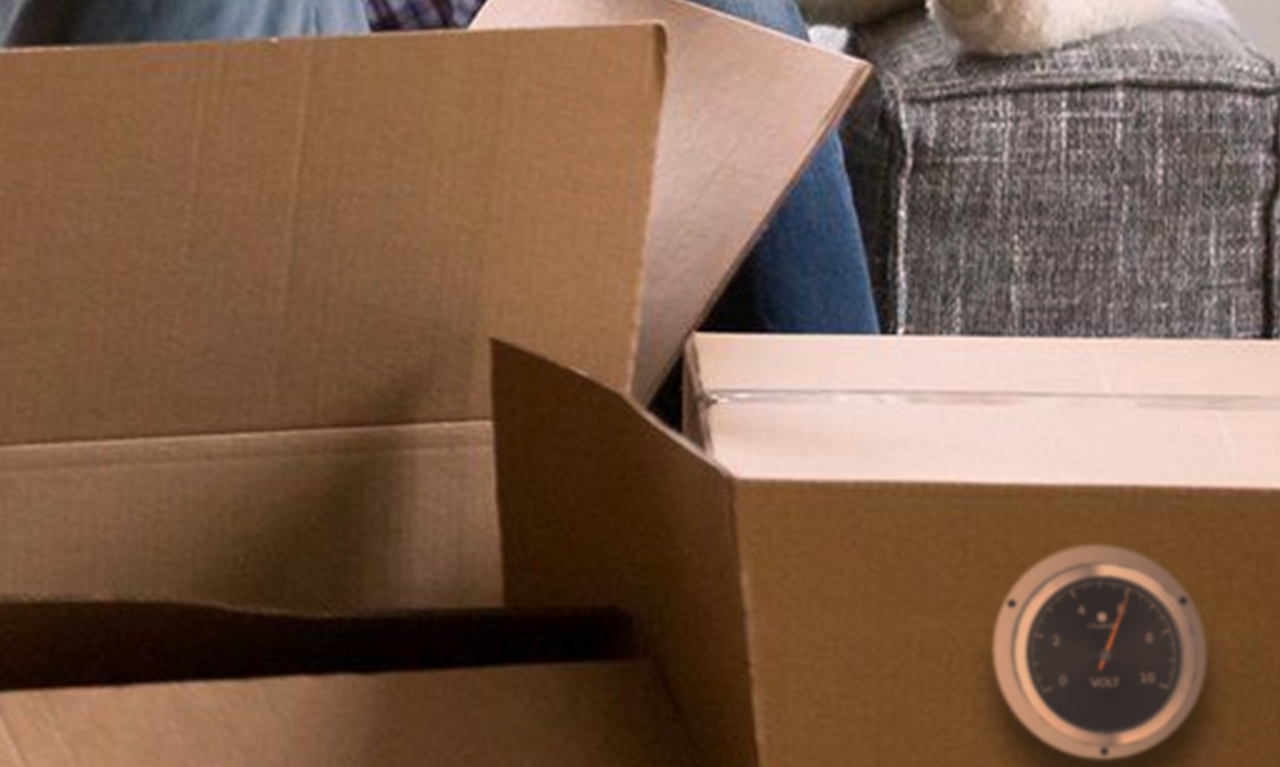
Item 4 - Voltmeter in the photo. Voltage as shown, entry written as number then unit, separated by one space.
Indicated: 6 V
